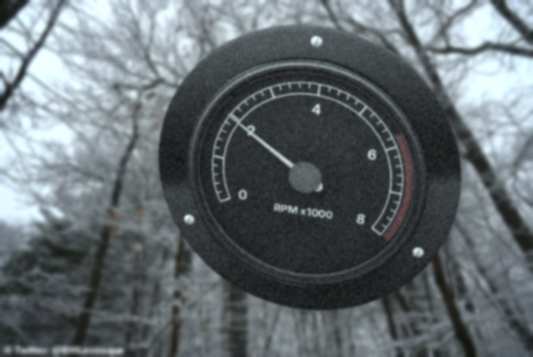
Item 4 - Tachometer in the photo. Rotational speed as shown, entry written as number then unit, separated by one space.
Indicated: 2000 rpm
